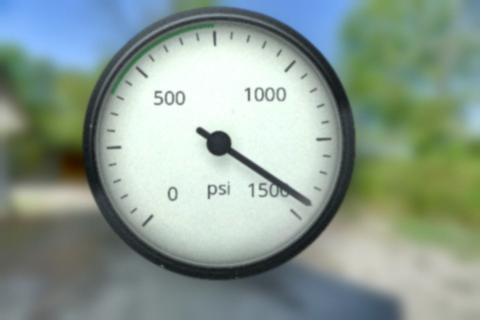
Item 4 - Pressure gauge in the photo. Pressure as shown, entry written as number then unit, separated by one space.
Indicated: 1450 psi
